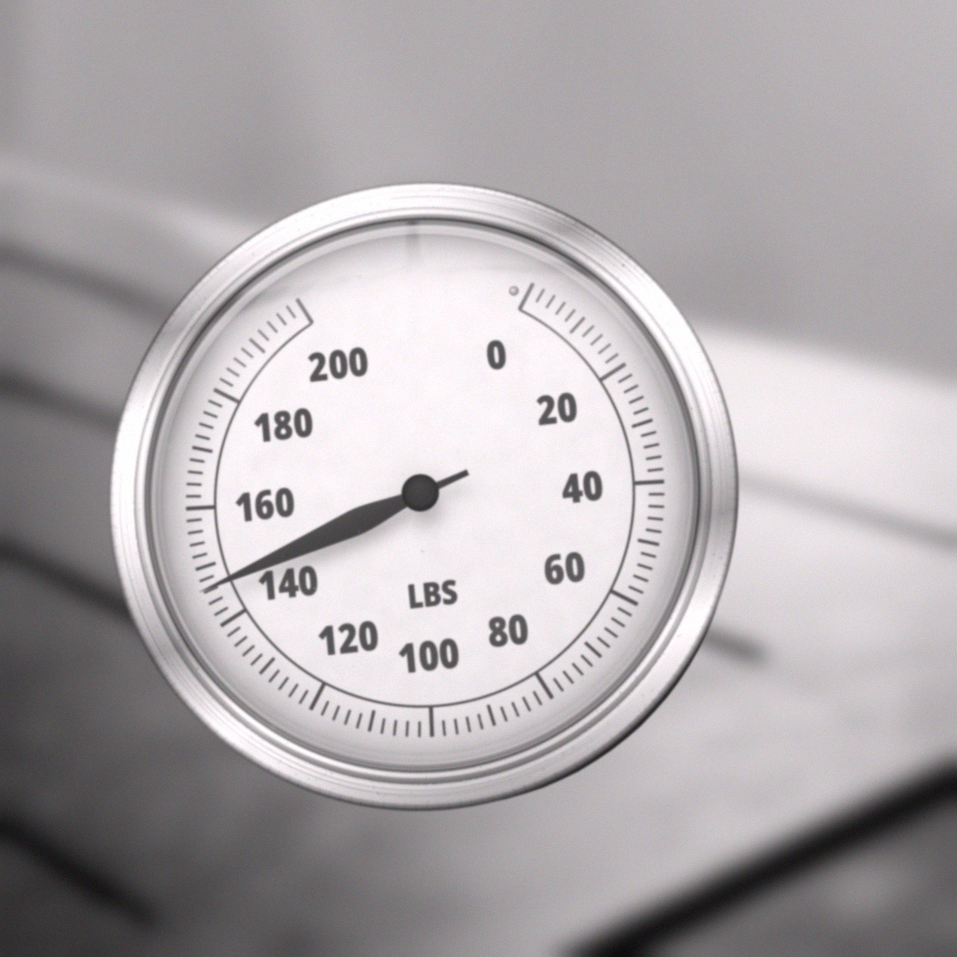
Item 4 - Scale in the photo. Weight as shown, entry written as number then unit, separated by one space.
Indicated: 146 lb
